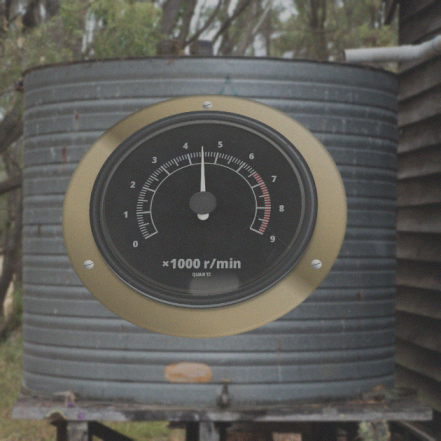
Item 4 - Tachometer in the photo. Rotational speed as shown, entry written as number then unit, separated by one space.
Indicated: 4500 rpm
